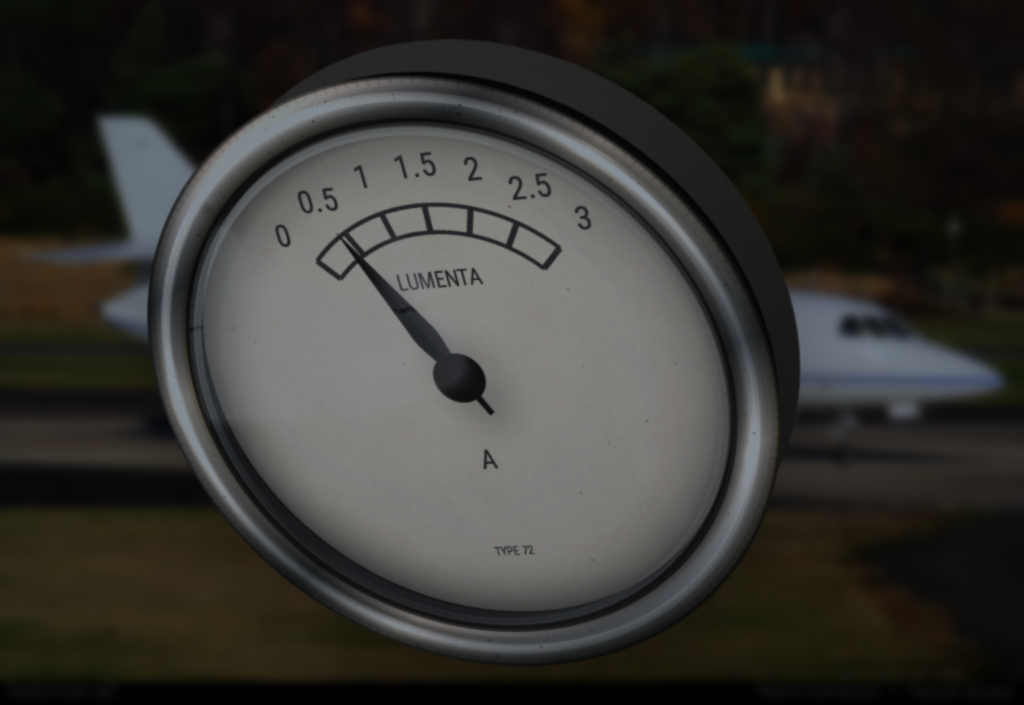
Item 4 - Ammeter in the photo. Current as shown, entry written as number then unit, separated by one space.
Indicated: 0.5 A
